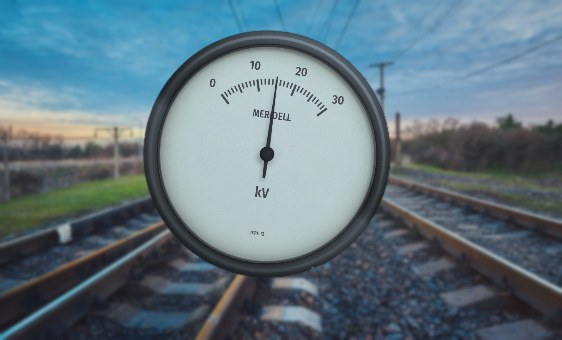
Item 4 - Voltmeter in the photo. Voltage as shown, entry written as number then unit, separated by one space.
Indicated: 15 kV
